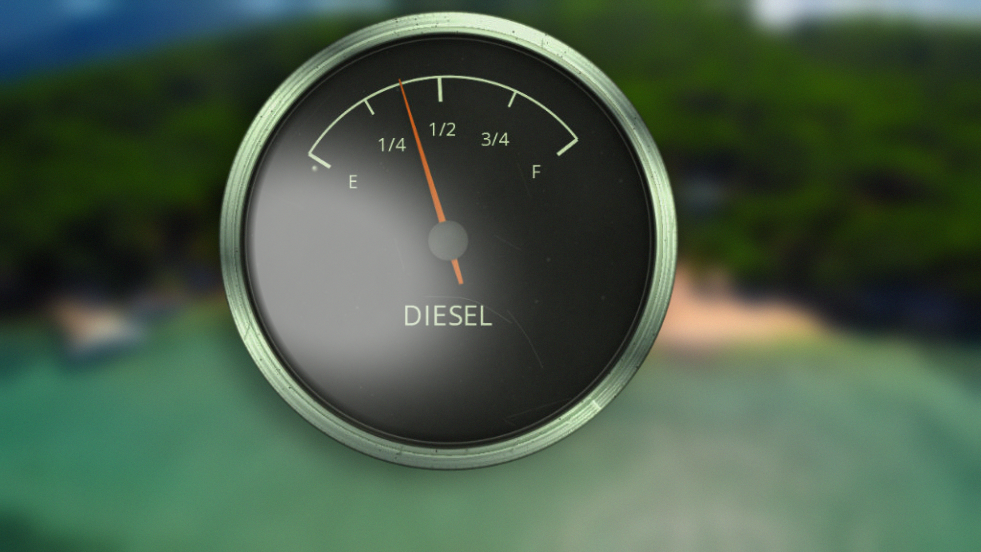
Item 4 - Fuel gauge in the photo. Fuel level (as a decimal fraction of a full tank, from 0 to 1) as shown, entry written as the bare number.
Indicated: 0.375
